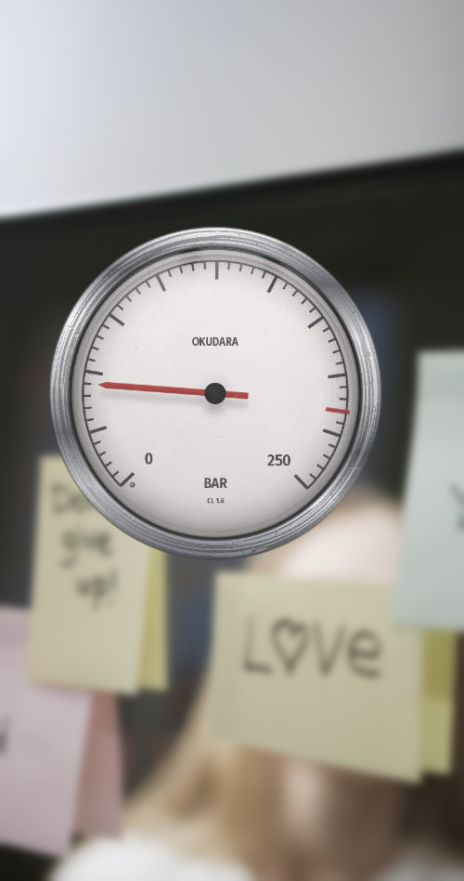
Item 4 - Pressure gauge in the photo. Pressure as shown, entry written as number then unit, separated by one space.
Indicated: 45 bar
